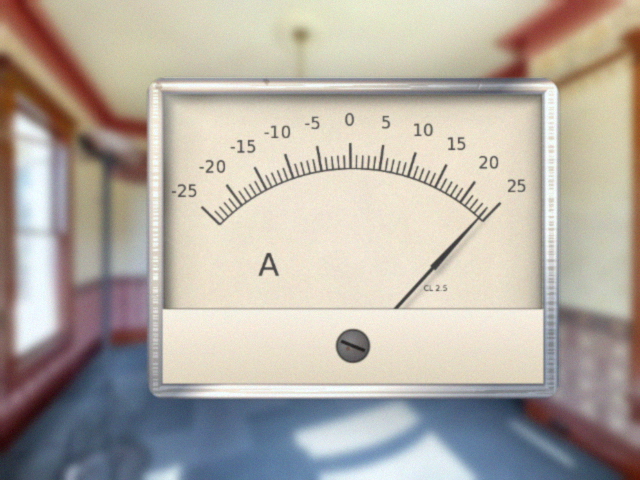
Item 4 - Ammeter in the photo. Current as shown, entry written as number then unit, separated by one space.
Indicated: 24 A
